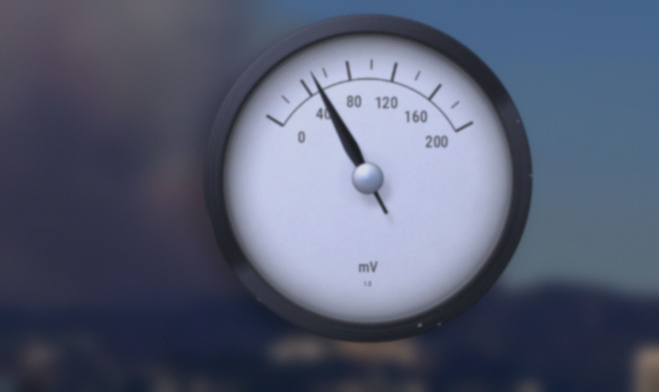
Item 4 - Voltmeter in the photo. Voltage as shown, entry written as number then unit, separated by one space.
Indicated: 50 mV
